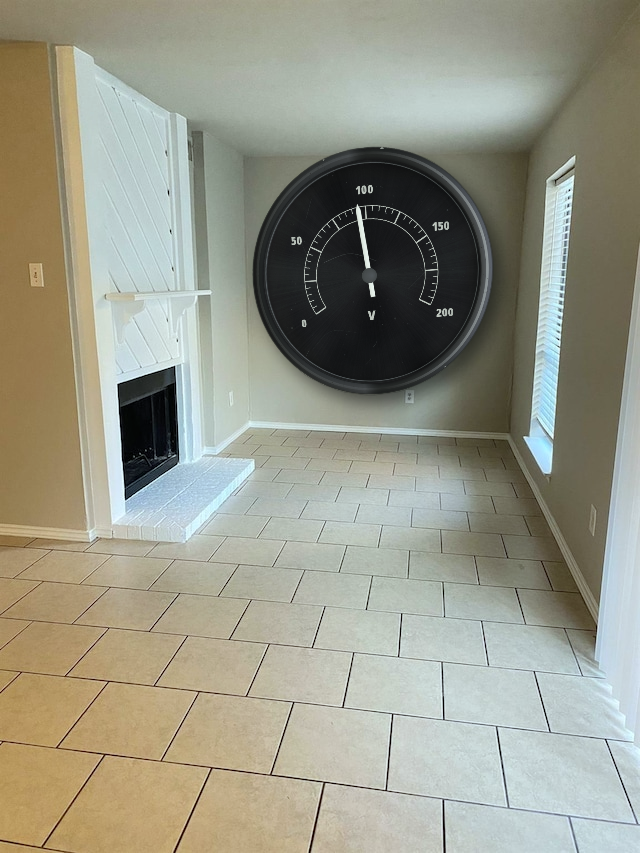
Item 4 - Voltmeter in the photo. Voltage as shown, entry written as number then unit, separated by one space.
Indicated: 95 V
